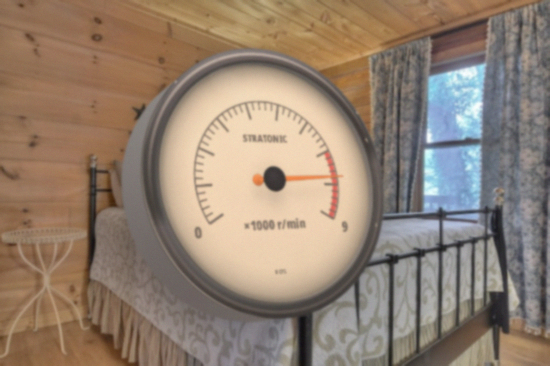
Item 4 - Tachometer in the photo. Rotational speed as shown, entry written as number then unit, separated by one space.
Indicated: 7800 rpm
